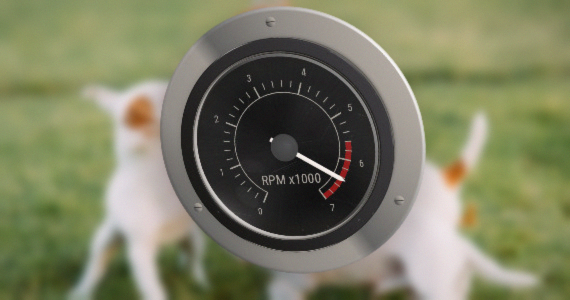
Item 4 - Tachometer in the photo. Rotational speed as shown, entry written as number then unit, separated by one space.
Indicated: 6400 rpm
